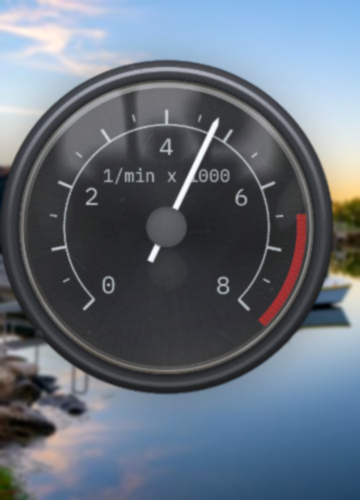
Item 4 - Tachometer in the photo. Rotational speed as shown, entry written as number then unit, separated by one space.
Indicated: 4750 rpm
